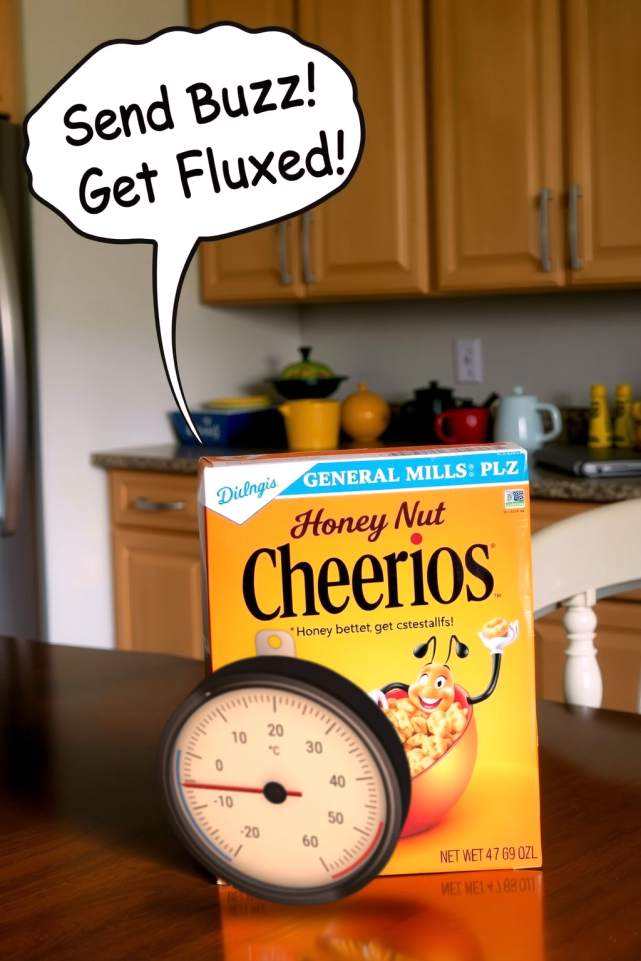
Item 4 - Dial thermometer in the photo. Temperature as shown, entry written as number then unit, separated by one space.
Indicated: -5 °C
